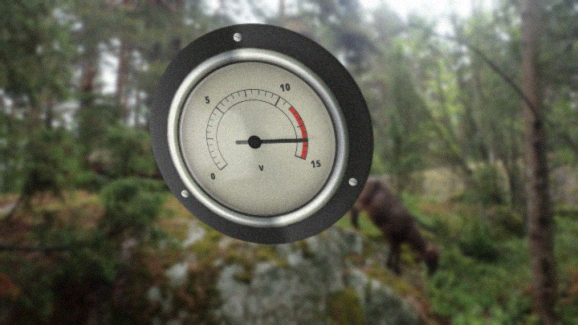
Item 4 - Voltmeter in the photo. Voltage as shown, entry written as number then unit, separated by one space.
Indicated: 13.5 V
